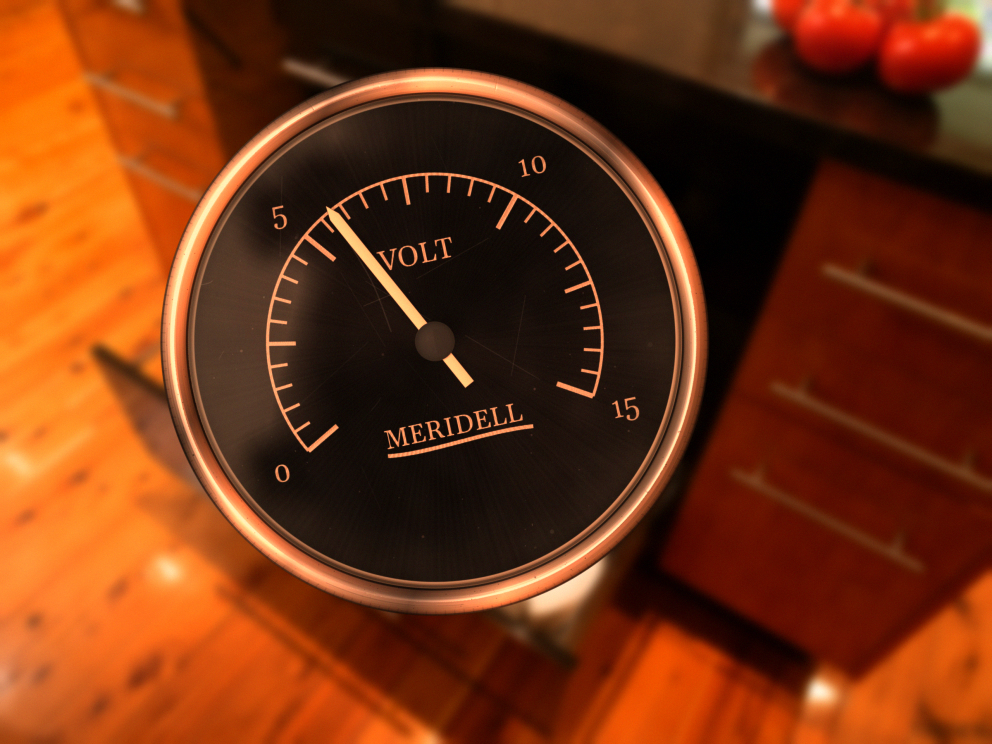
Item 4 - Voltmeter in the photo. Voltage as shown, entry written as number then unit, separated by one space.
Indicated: 5.75 V
